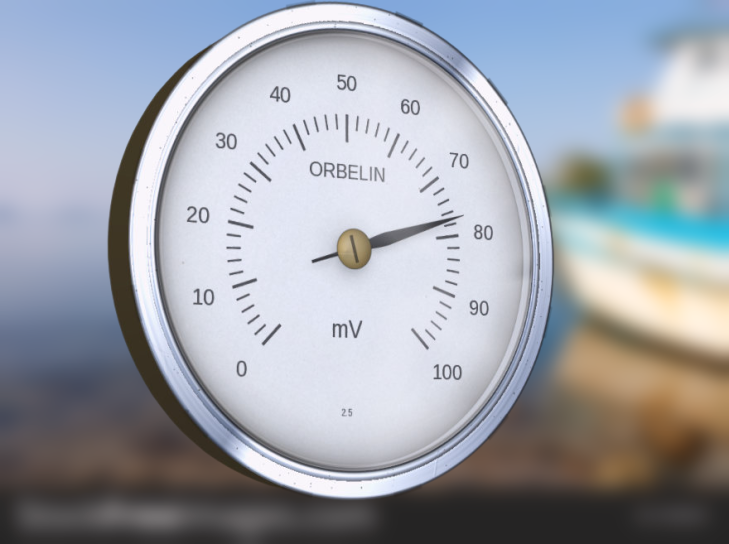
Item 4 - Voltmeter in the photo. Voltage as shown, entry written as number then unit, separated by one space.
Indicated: 77 mV
